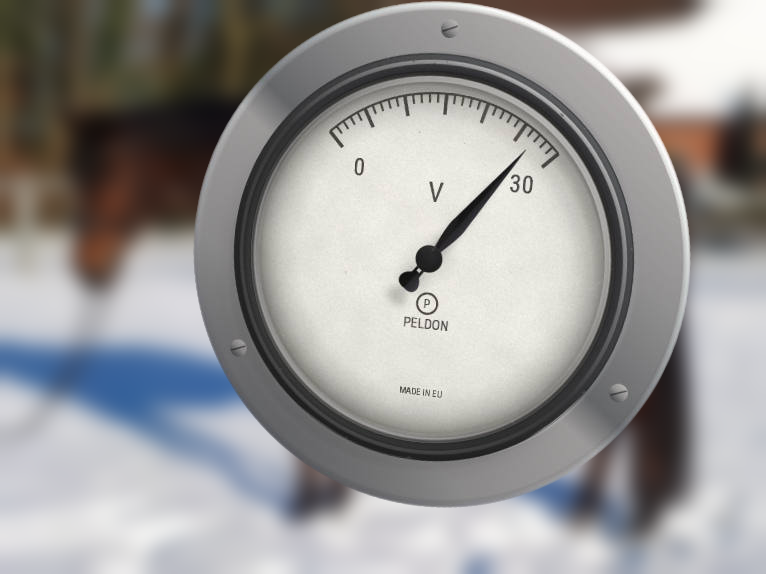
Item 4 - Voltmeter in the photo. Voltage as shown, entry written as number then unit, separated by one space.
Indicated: 27 V
